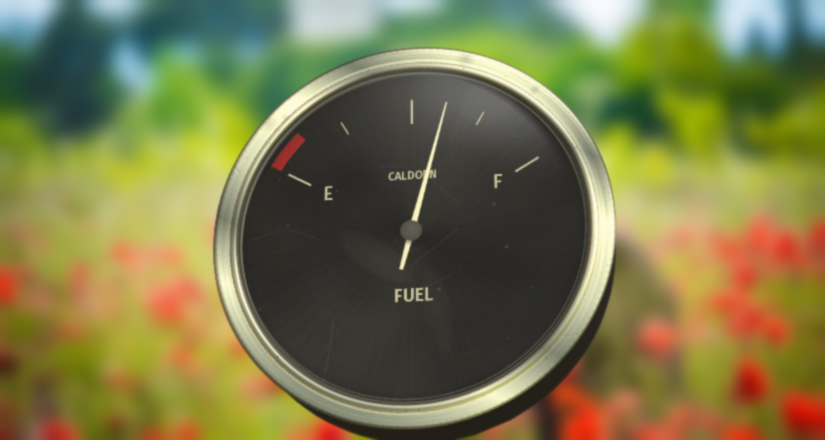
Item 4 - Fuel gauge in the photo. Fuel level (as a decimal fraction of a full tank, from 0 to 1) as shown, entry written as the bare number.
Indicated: 0.625
